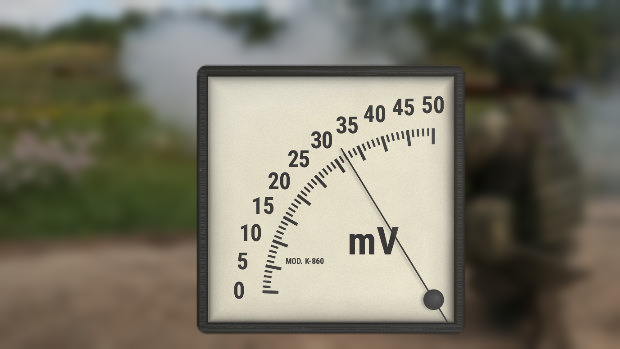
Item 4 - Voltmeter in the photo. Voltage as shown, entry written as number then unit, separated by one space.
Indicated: 32 mV
